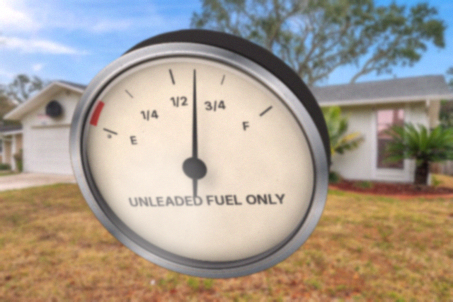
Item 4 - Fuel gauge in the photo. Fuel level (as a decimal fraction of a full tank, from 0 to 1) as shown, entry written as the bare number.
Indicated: 0.625
